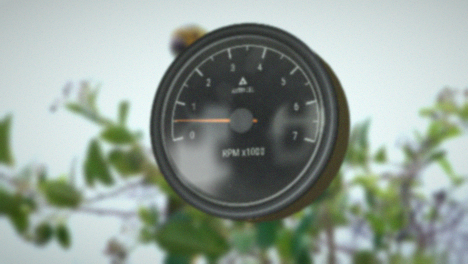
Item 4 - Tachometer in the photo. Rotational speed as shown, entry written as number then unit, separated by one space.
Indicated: 500 rpm
